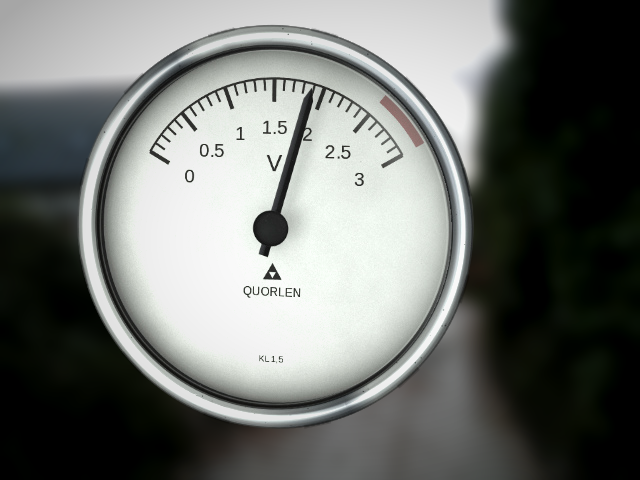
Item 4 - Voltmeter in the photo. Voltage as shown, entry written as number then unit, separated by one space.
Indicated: 1.9 V
